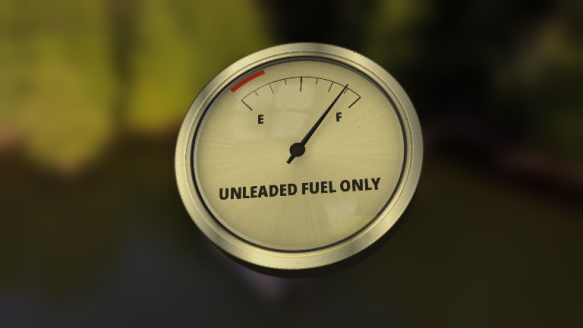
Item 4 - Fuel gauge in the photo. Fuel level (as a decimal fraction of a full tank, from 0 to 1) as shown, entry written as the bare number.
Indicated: 0.875
